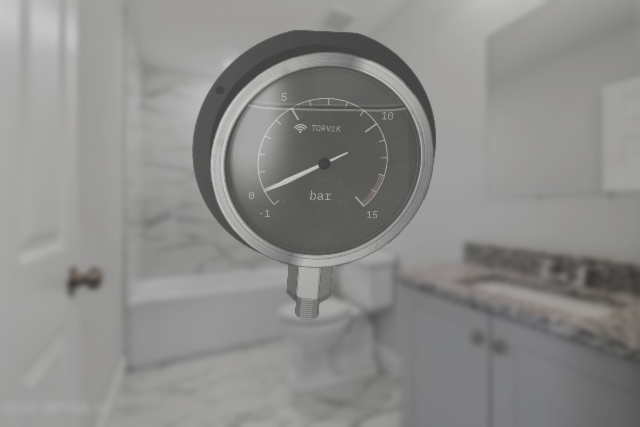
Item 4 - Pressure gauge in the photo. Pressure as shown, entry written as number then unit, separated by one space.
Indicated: 0 bar
